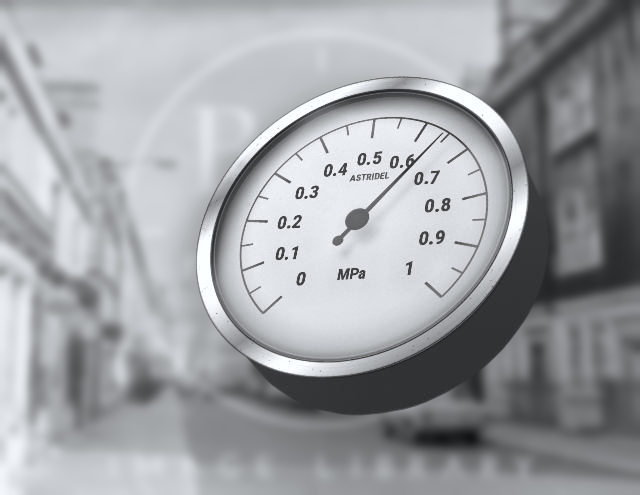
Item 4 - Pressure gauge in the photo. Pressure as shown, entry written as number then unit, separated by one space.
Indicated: 0.65 MPa
